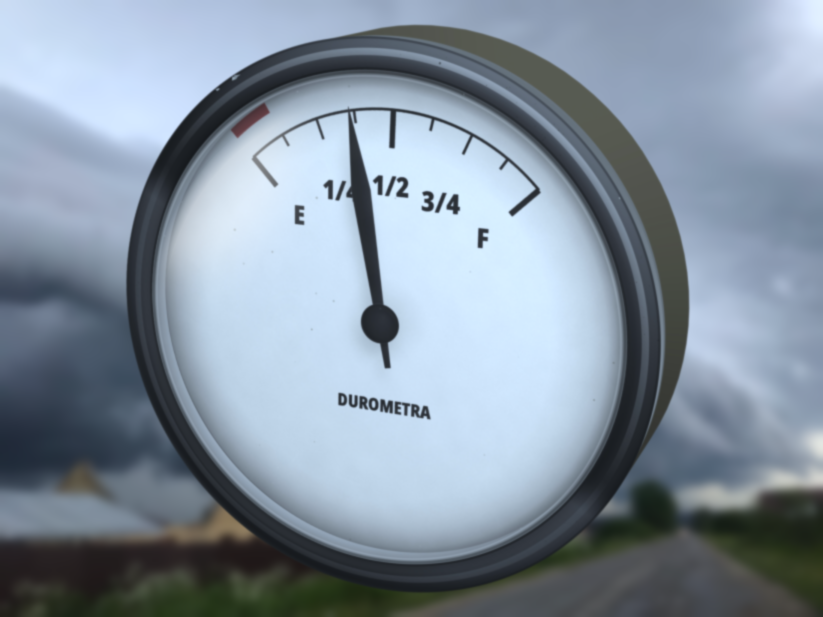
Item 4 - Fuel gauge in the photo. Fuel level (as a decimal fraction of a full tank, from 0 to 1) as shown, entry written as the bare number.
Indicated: 0.375
